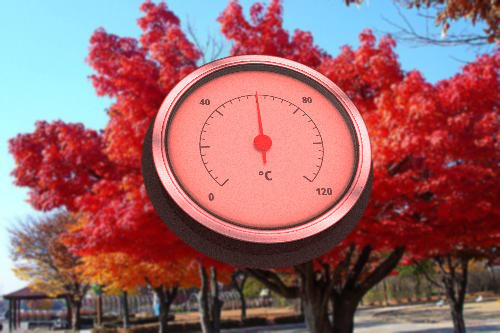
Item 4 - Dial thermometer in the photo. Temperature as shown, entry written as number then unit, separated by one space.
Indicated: 60 °C
